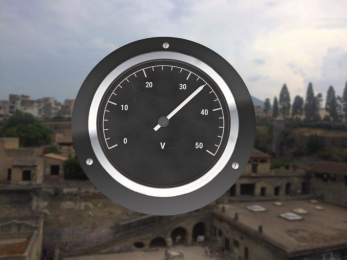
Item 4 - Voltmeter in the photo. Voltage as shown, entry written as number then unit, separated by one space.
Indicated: 34 V
